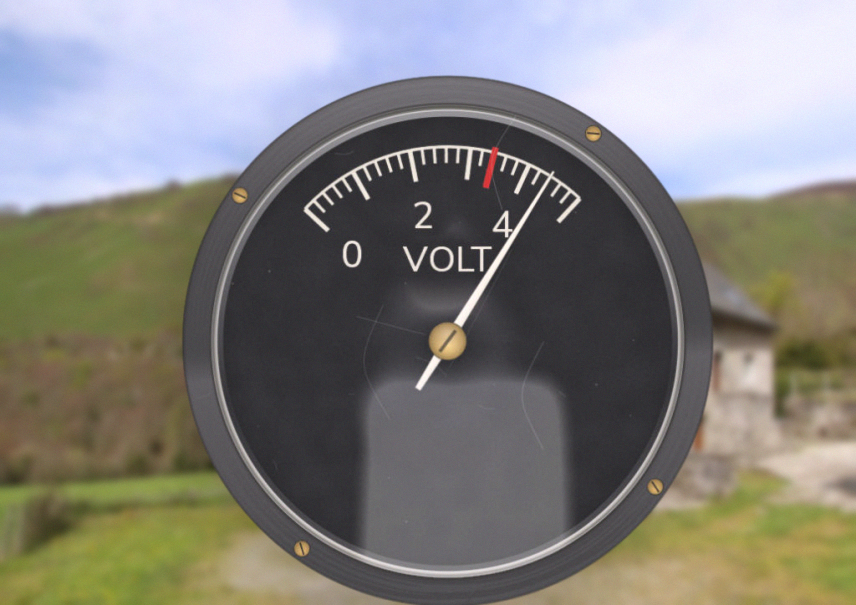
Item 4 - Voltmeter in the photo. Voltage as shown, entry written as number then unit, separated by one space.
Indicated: 4.4 V
